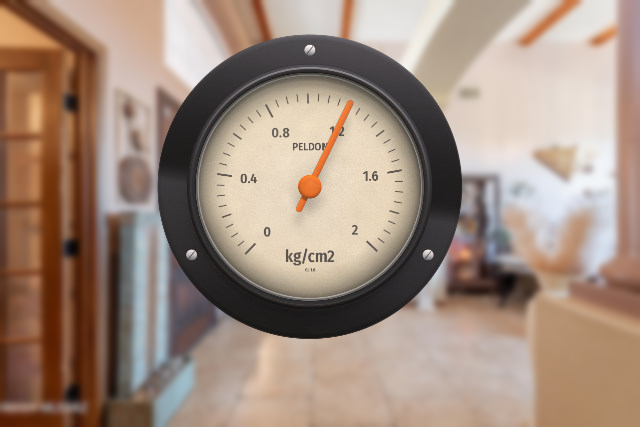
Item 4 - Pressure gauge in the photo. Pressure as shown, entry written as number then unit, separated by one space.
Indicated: 1.2 kg/cm²
